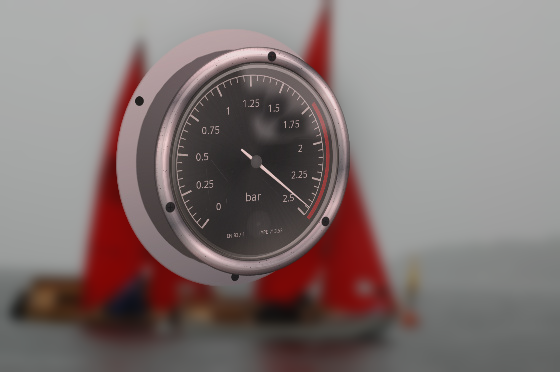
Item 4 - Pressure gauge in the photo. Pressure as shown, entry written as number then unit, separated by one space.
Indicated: 2.45 bar
